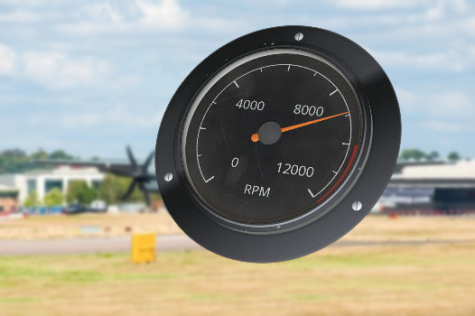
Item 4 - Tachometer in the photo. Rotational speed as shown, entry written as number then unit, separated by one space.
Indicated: 9000 rpm
